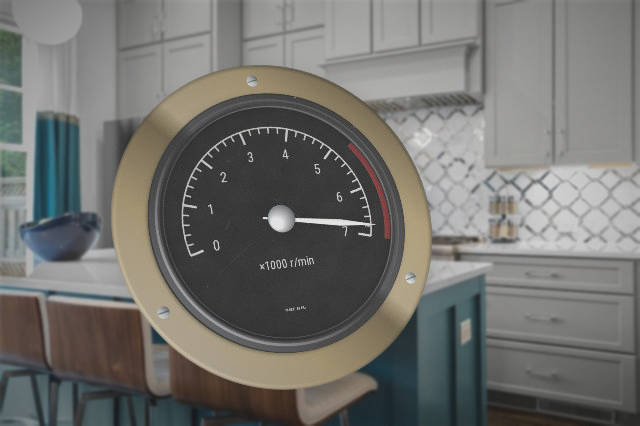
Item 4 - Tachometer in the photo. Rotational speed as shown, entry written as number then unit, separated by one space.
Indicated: 6800 rpm
